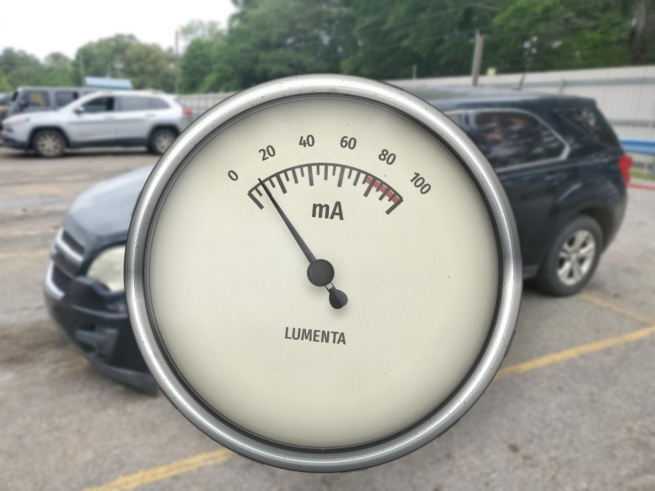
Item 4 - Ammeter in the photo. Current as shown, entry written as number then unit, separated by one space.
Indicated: 10 mA
